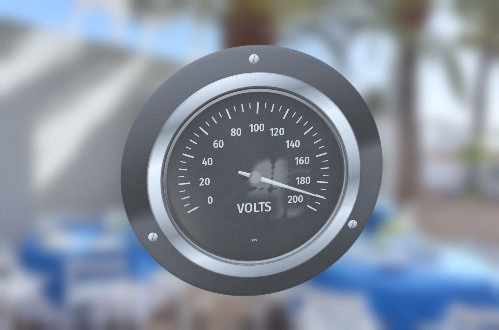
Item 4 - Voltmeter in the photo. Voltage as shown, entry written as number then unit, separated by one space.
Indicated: 190 V
